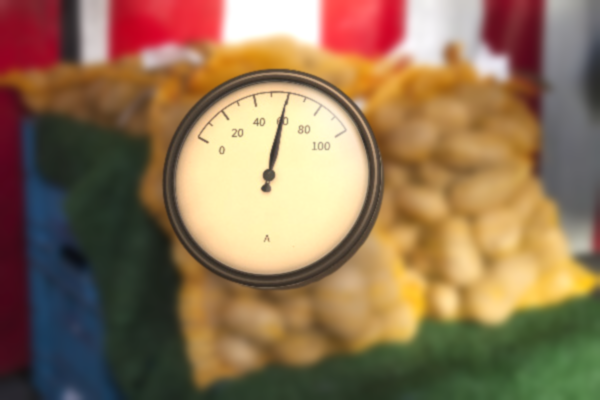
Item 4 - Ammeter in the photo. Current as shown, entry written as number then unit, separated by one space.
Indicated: 60 A
